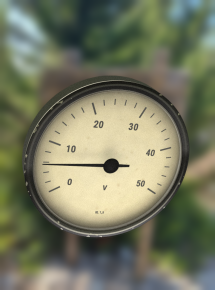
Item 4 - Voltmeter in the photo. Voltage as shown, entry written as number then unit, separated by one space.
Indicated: 6 V
